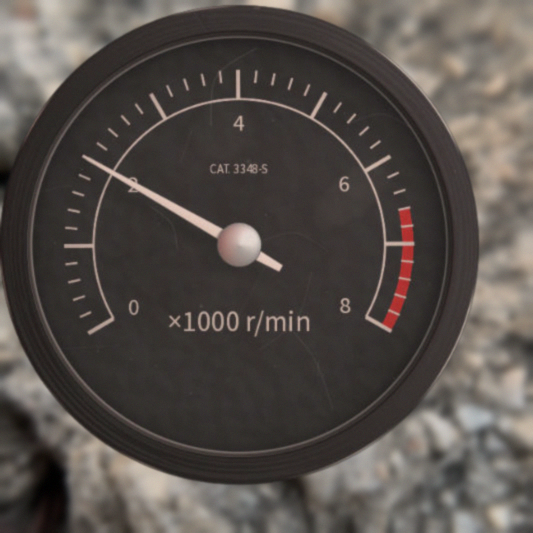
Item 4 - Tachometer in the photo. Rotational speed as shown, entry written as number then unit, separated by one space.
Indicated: 2000 rpm
